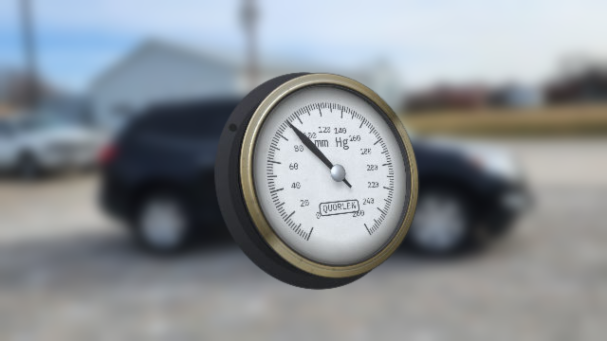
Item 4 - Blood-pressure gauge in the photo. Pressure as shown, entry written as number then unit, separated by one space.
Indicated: 90 mmHg
